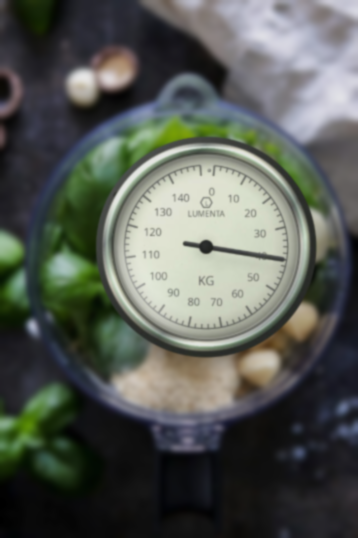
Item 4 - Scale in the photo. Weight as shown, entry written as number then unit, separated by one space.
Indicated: 40 kg
